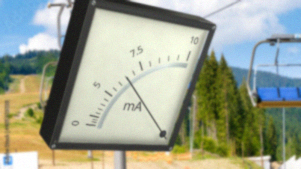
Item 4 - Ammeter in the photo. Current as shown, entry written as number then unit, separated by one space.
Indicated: 6.5 mA
